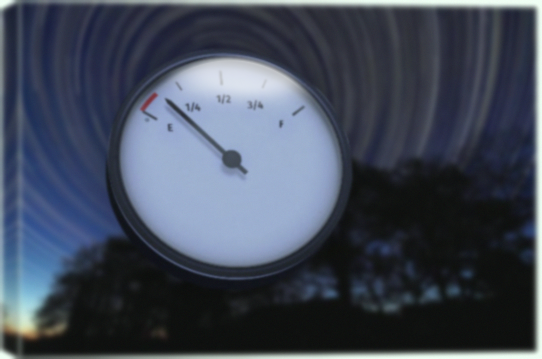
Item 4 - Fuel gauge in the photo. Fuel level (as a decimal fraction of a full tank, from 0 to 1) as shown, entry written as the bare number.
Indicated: 0.125
